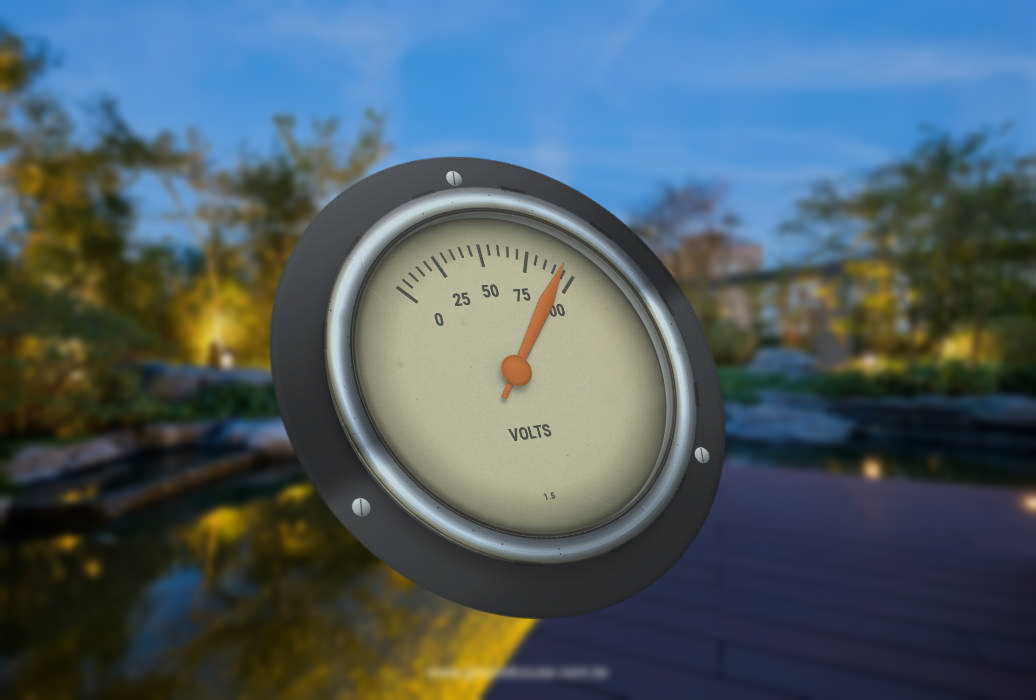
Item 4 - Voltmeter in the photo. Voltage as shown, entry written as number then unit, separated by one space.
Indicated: 92.5 V
